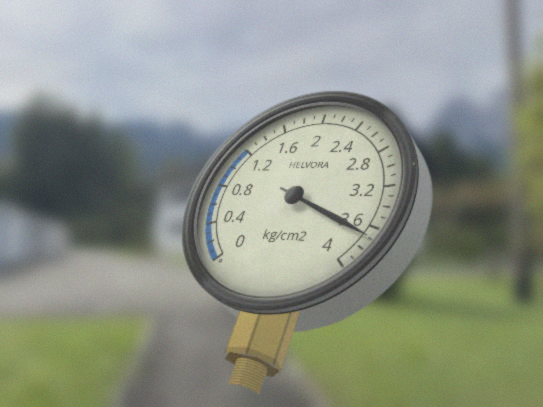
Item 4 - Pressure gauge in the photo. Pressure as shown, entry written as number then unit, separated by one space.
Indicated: 3.7 kg/cm²
